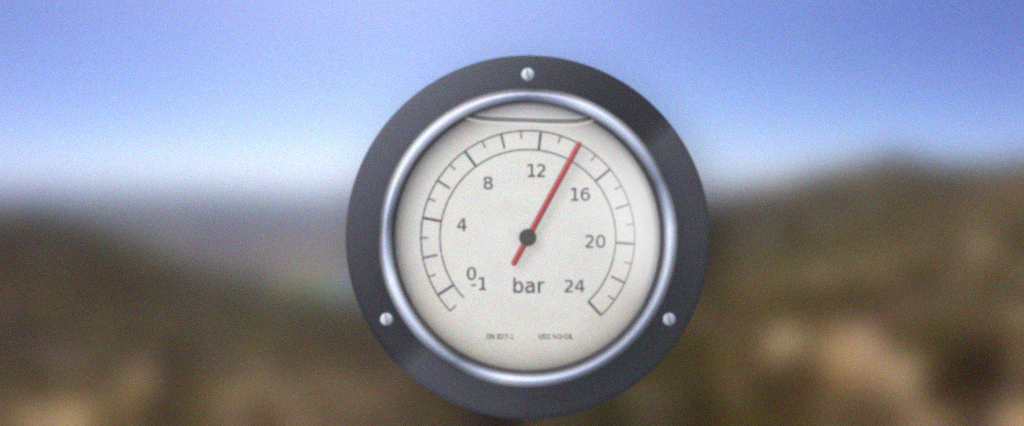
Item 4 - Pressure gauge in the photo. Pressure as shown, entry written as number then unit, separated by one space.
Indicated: 14 bar
